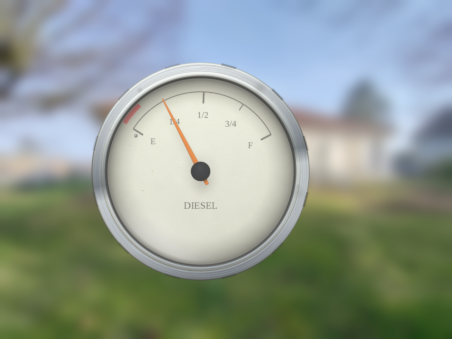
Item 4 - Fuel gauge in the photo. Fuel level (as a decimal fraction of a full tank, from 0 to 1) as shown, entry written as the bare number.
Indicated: 0.25
